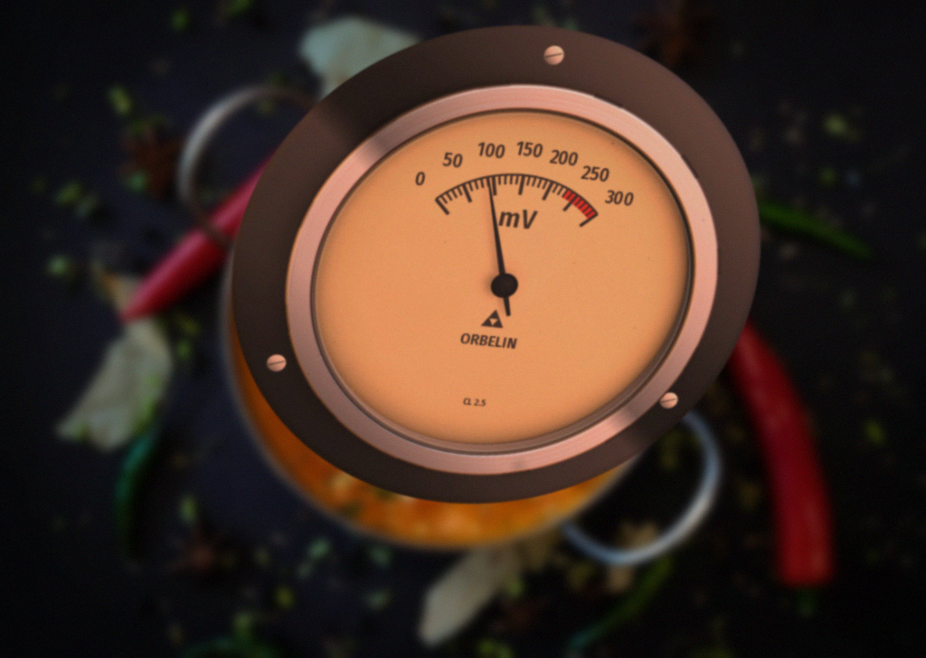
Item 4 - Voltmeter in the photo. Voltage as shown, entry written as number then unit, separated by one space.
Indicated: 90 mV
